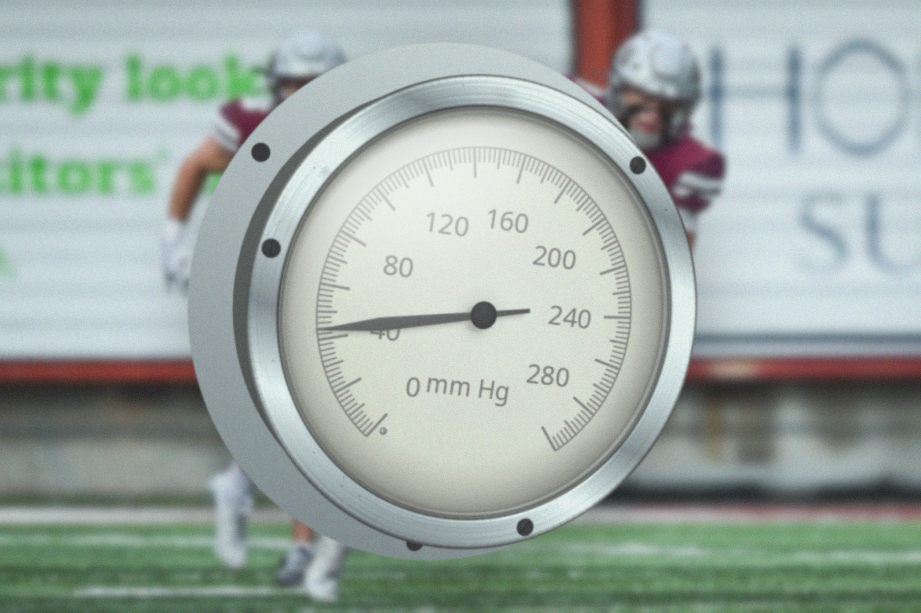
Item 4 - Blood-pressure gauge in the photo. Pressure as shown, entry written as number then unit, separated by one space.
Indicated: 44 mmHg
